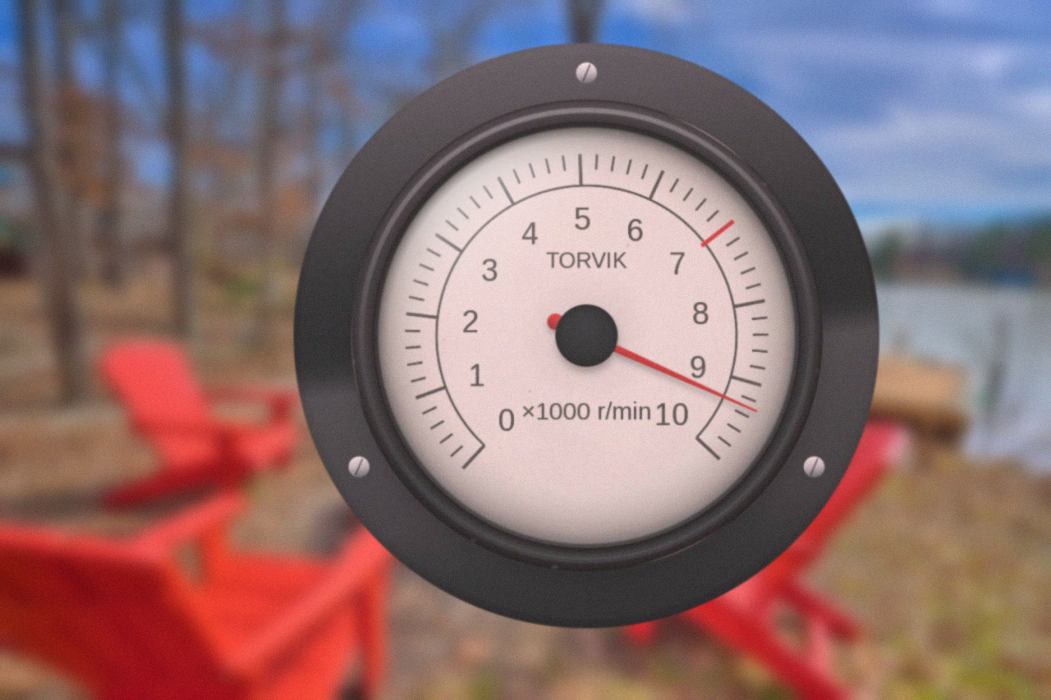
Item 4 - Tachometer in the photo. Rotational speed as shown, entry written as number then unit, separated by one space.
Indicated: 9300 rpm
